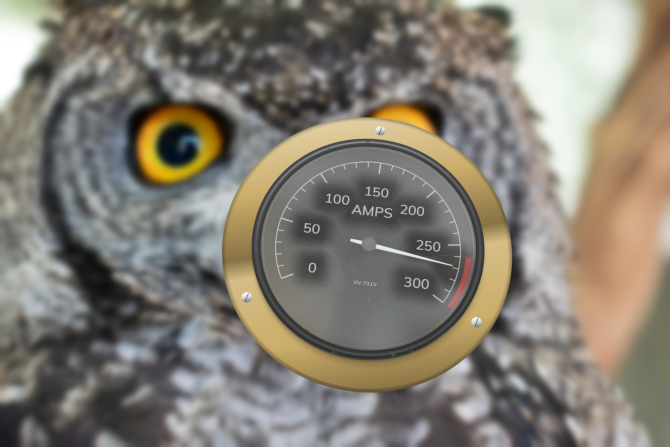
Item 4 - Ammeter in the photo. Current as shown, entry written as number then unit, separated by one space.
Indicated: 270 A
